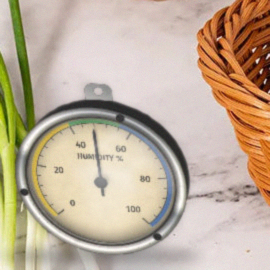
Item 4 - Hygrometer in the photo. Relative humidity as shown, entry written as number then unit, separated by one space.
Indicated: 48 %
